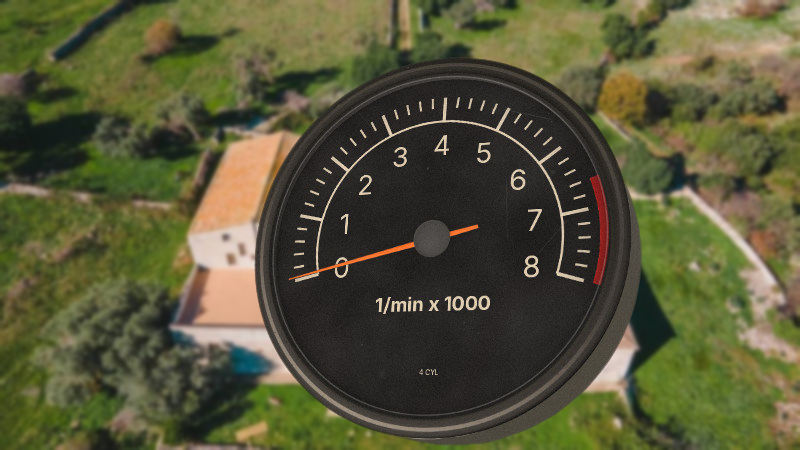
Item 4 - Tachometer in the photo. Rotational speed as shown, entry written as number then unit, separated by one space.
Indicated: 0 rpm
